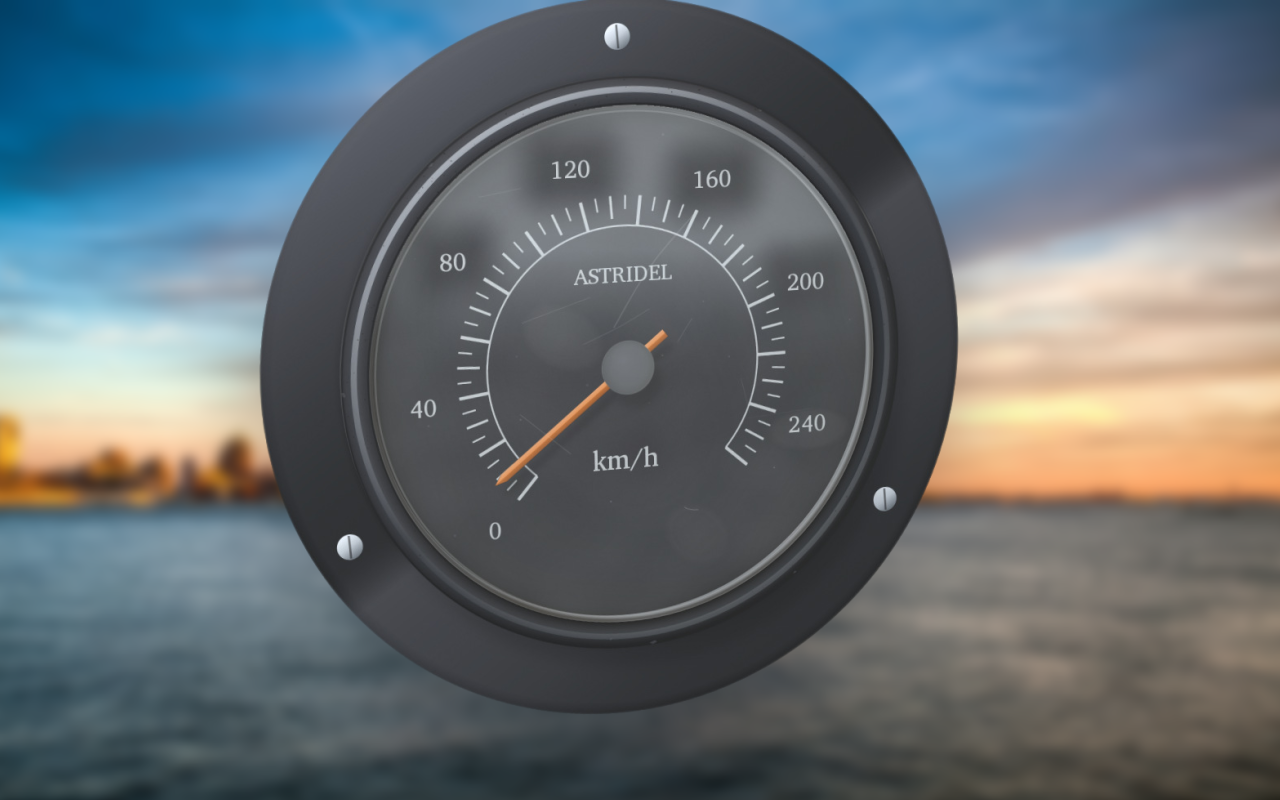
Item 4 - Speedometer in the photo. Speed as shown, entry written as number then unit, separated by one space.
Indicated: 10 km/h
